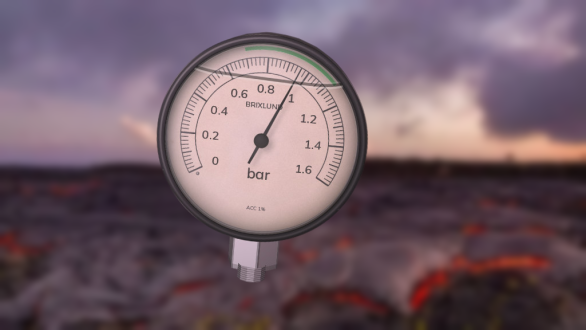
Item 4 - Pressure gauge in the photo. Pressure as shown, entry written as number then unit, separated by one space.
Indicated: 0.96 bar
